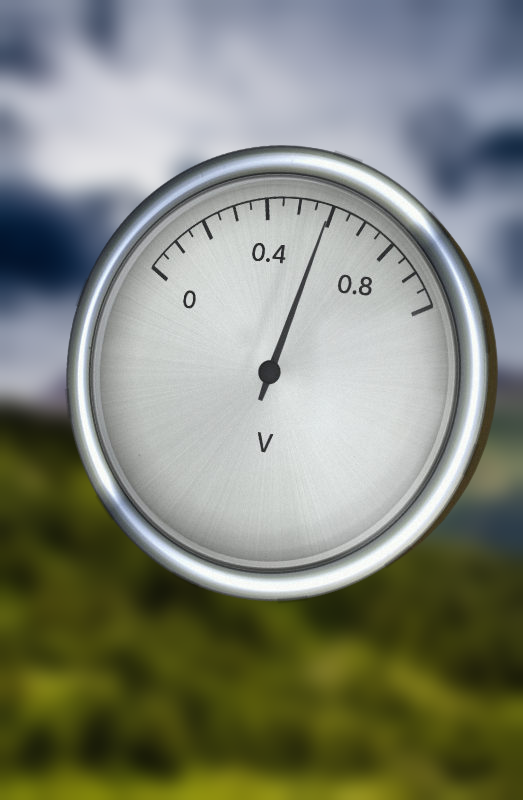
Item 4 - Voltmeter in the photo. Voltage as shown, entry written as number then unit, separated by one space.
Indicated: 0.6 V
